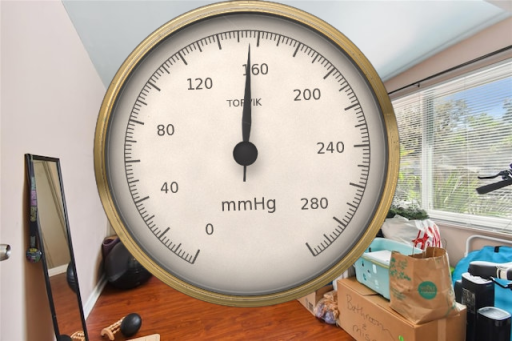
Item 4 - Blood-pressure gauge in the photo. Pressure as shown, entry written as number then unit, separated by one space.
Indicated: 156 mmHg
